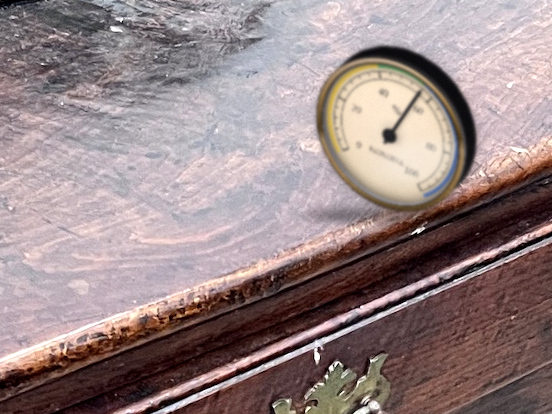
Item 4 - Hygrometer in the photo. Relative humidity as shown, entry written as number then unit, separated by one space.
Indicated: 56 %
